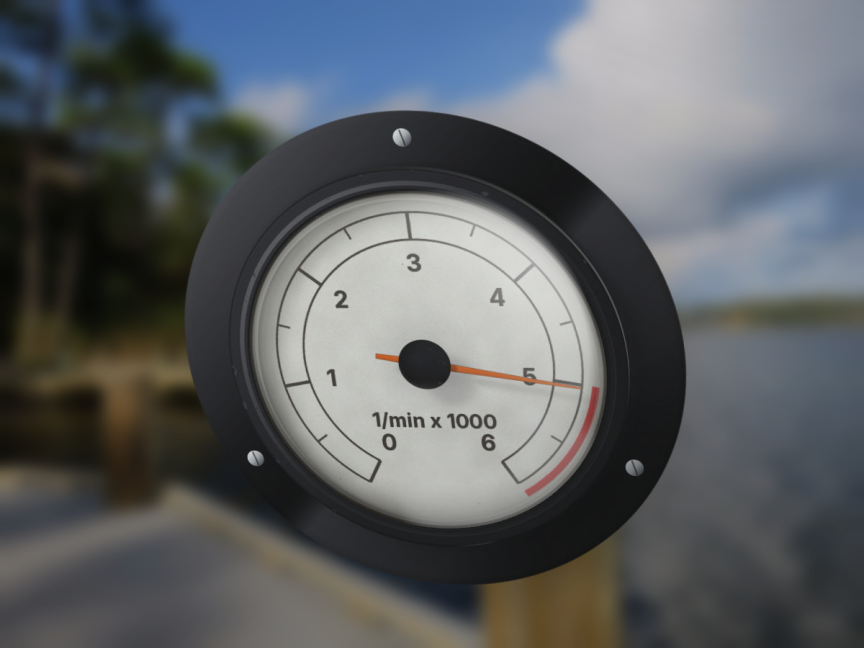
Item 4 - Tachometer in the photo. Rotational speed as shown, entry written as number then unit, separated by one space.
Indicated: 5000 rpm
